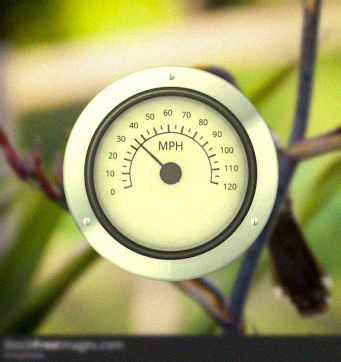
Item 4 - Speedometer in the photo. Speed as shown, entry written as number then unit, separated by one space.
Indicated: 35 mph
